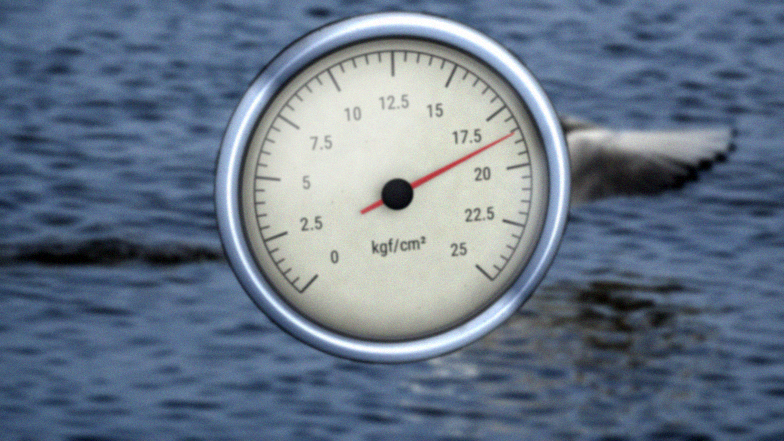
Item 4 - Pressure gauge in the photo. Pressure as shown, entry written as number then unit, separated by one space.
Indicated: 18.5 kg/cm²
